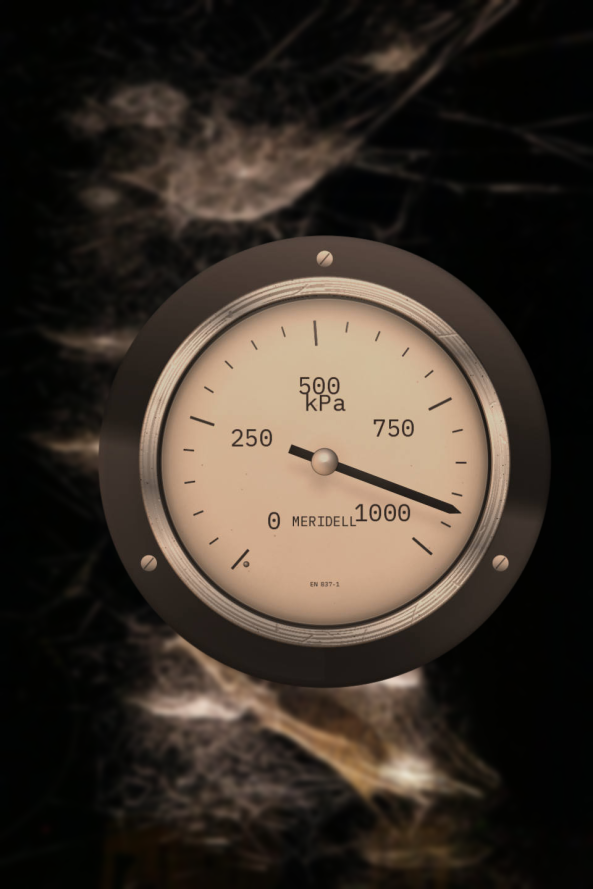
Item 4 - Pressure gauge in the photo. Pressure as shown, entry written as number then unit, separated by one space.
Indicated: 925 kPa
